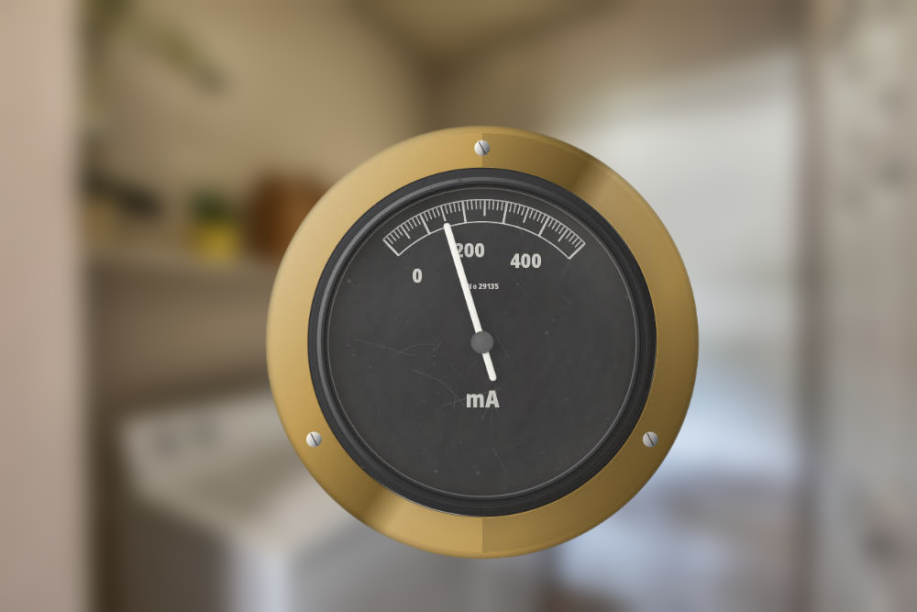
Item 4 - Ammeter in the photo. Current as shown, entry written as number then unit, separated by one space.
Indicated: 150 mA
